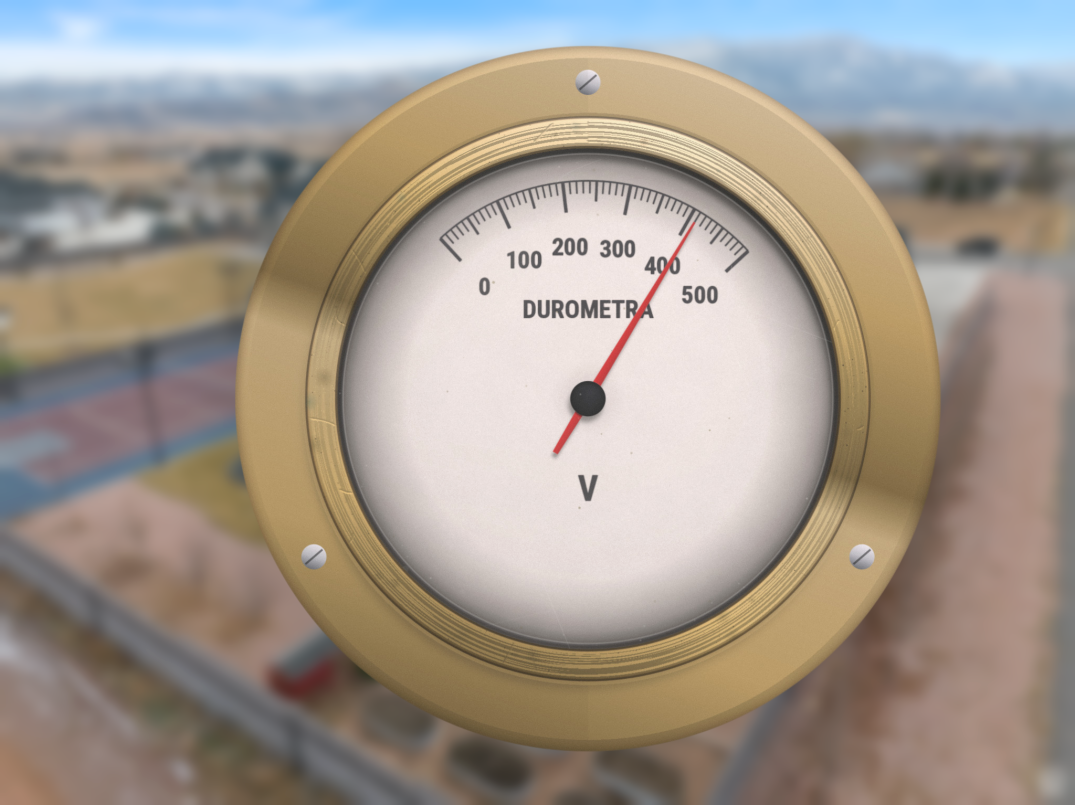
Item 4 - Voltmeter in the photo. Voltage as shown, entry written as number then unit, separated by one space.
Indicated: 410 V
